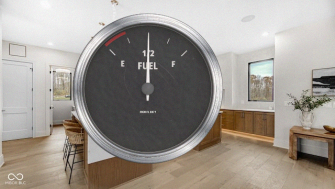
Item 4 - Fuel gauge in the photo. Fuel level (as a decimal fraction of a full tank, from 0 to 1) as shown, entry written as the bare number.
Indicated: 0.5
